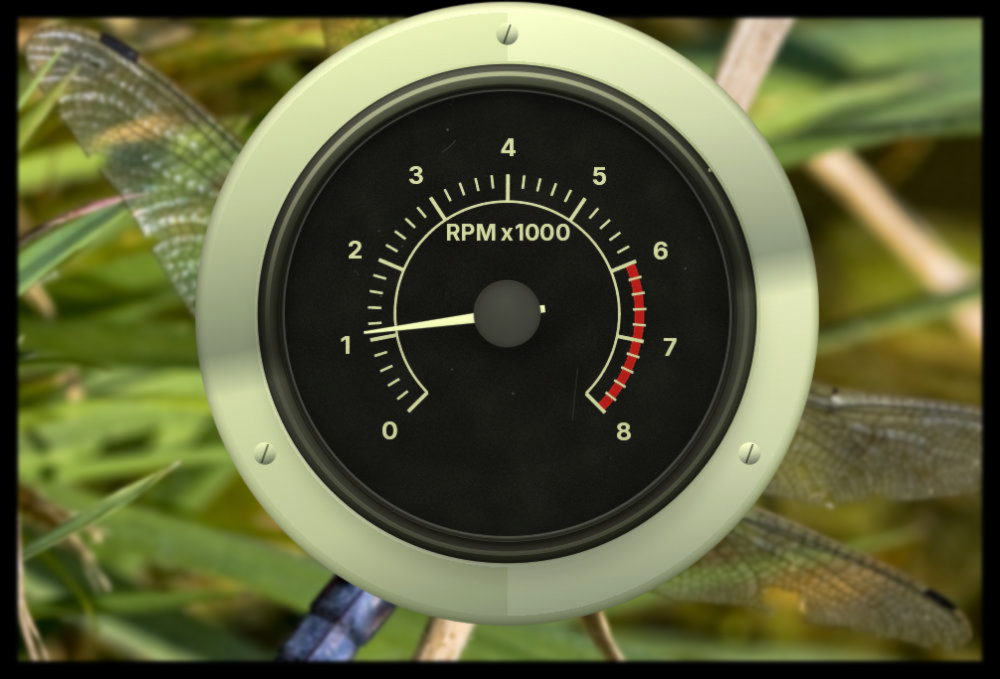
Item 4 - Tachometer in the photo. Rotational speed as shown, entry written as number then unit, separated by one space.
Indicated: 1100 rpm
